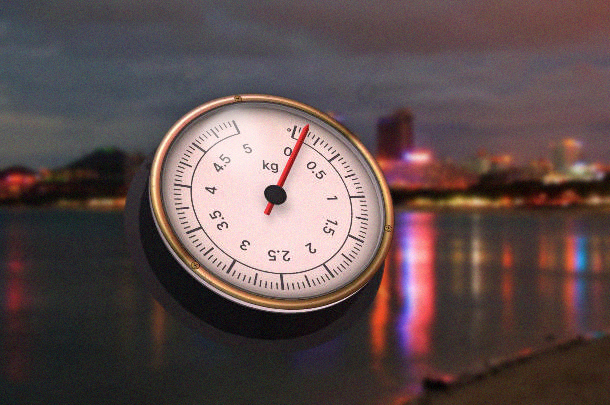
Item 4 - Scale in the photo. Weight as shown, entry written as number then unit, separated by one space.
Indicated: 0.1 kg
